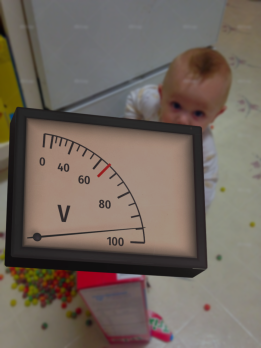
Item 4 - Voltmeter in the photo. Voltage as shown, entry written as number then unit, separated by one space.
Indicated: 95 V
